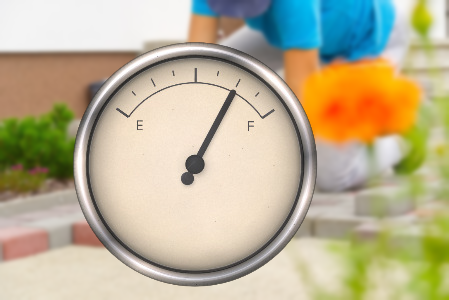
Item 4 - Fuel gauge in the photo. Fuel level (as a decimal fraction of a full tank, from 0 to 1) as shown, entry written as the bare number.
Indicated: 0.75
